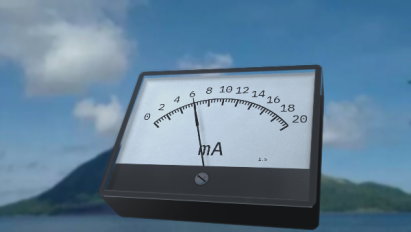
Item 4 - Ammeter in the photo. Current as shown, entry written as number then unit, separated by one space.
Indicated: 6 mA
